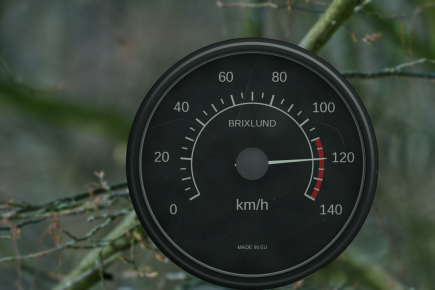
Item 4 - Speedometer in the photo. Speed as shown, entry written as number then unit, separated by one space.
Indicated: 120 km/h
